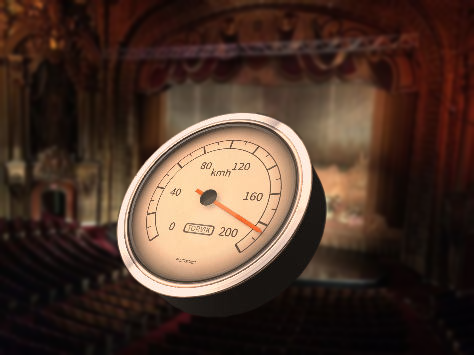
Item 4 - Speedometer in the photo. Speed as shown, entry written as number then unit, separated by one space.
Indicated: 185 km/h
